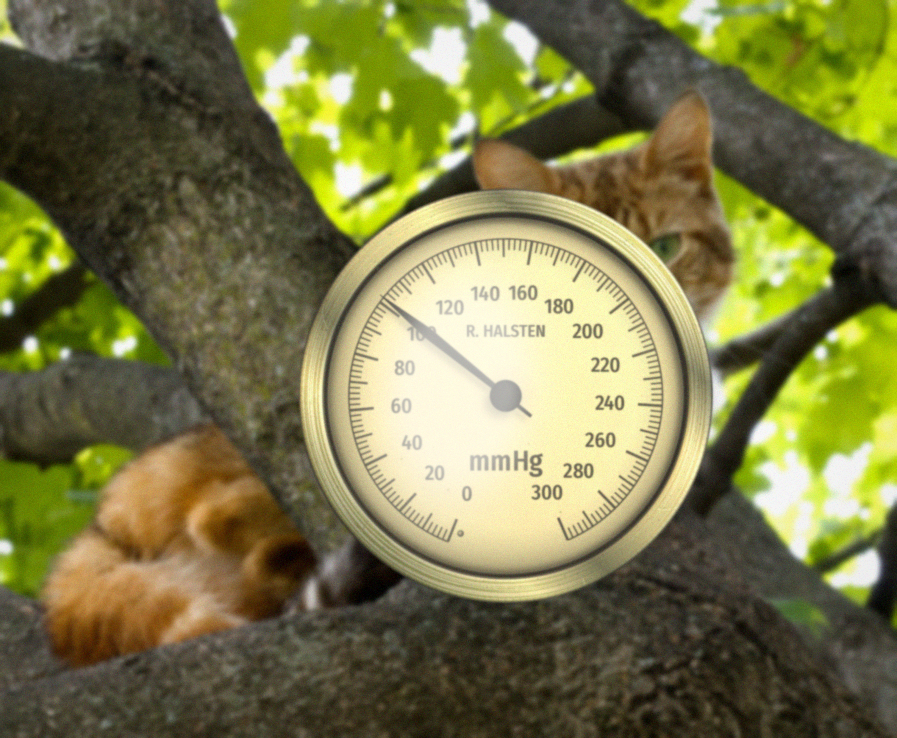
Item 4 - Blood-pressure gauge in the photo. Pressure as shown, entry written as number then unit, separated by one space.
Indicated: 102 mmHg
